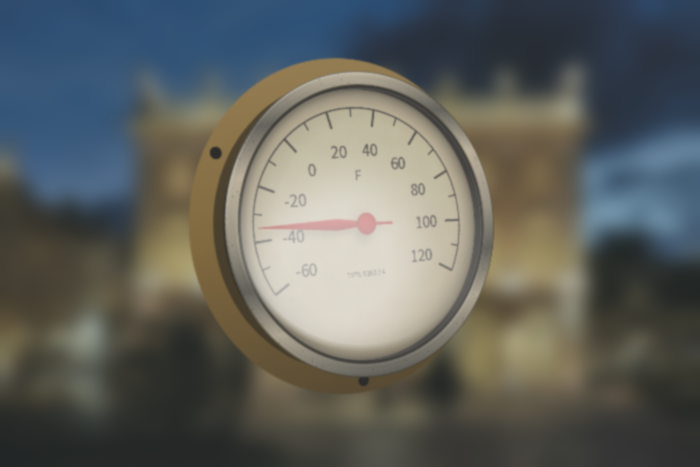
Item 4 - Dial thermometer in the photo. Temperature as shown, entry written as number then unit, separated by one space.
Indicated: -35 °F
